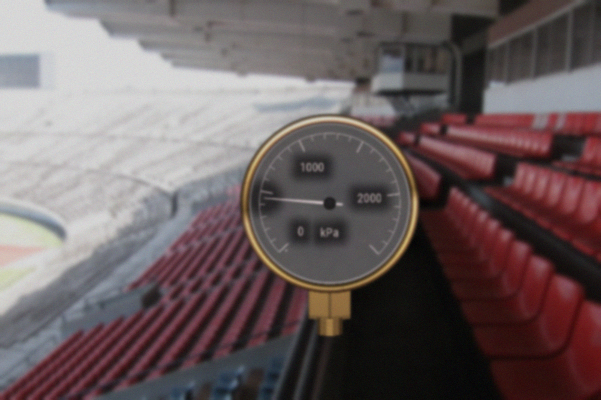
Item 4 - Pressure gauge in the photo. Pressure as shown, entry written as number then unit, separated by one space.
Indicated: 450 kPa
